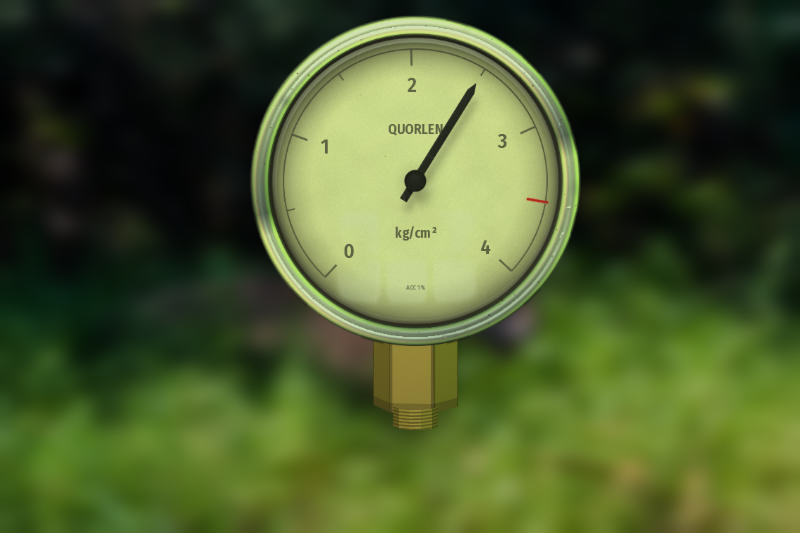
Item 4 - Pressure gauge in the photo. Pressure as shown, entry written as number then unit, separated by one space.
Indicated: 2.5 kg/cm²
